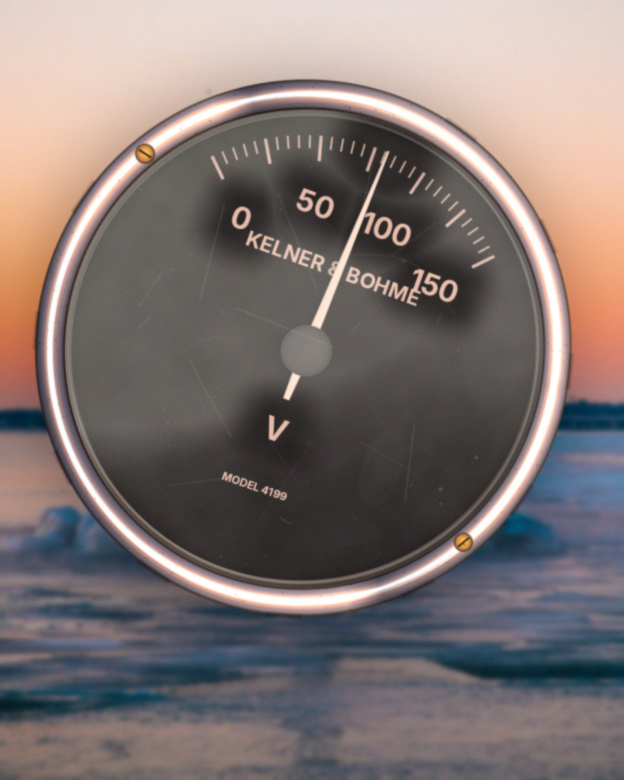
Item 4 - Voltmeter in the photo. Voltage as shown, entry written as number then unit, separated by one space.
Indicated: 80 V
